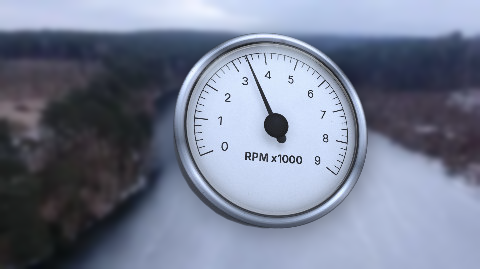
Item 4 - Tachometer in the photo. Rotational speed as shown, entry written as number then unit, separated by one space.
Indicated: 3400 rpm
